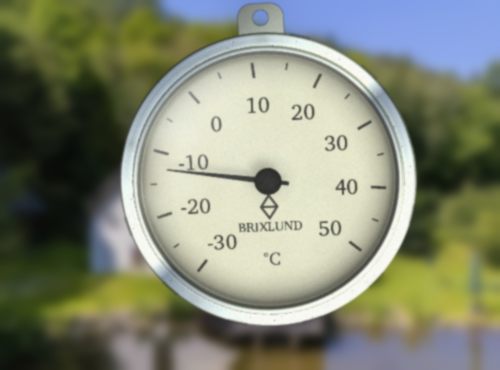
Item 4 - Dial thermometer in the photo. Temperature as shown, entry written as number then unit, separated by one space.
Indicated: -12.5 °C
